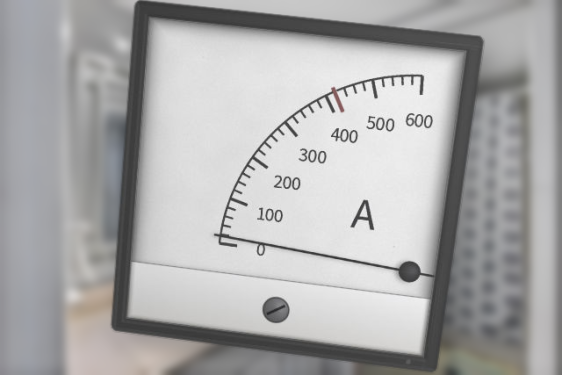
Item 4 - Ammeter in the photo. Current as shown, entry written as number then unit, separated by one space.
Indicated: 20 A
